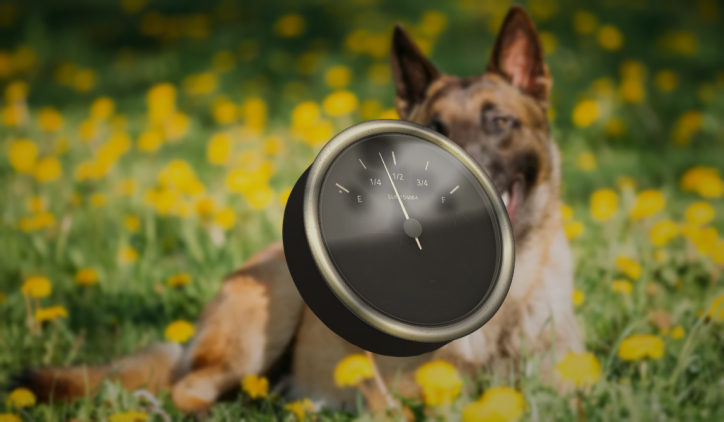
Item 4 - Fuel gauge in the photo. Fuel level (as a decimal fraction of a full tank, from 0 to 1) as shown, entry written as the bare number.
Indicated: 0.375
